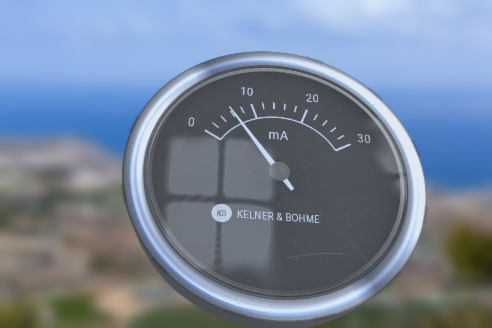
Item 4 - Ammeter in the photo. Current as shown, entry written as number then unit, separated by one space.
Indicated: 6 mA
